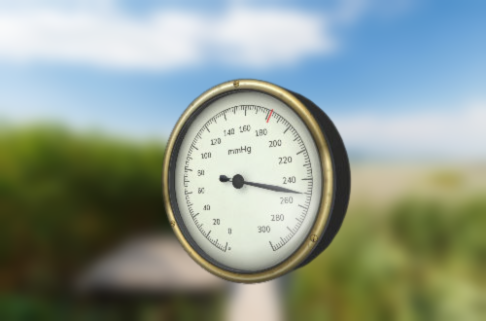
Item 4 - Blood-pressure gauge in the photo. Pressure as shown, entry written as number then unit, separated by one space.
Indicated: 250 mmHg
